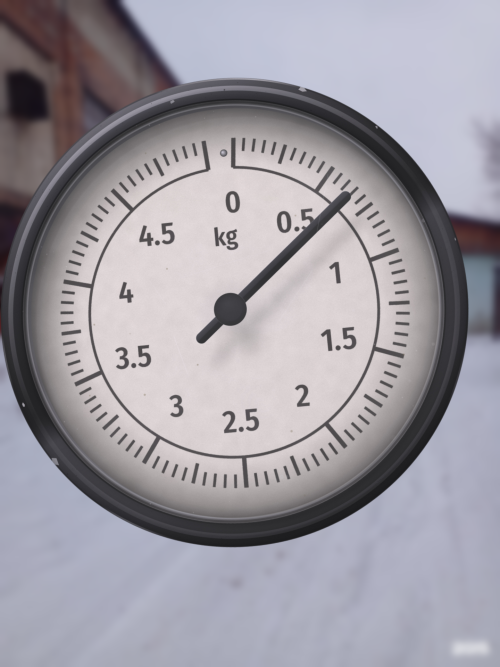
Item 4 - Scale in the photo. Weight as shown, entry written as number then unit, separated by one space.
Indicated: 0.65 kg
